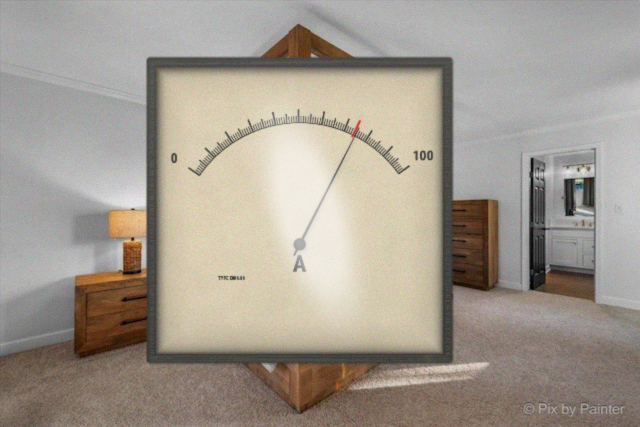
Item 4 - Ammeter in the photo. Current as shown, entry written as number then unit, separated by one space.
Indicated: 75 A
